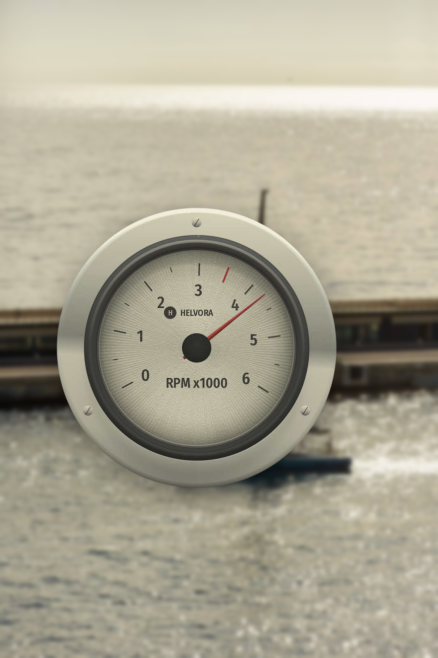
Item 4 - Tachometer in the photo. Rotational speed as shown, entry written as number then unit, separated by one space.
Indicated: 4250 rpm
